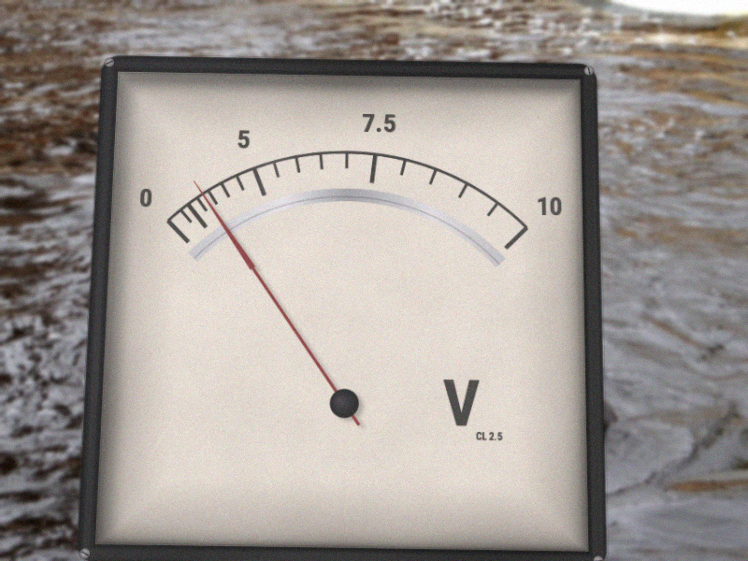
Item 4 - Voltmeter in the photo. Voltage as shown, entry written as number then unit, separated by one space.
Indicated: 3.25 V
